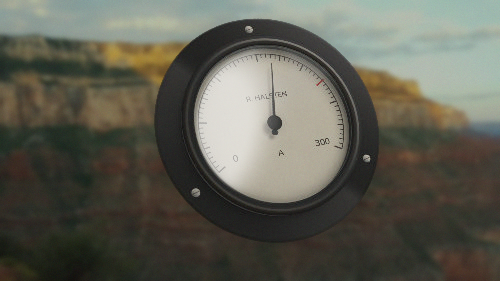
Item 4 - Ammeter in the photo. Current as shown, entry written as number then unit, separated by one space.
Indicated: 165 A
